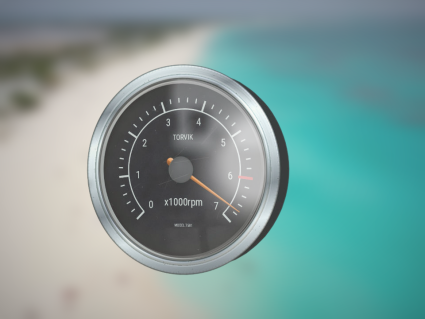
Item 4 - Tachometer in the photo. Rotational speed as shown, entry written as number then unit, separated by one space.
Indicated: 6700 rpm
